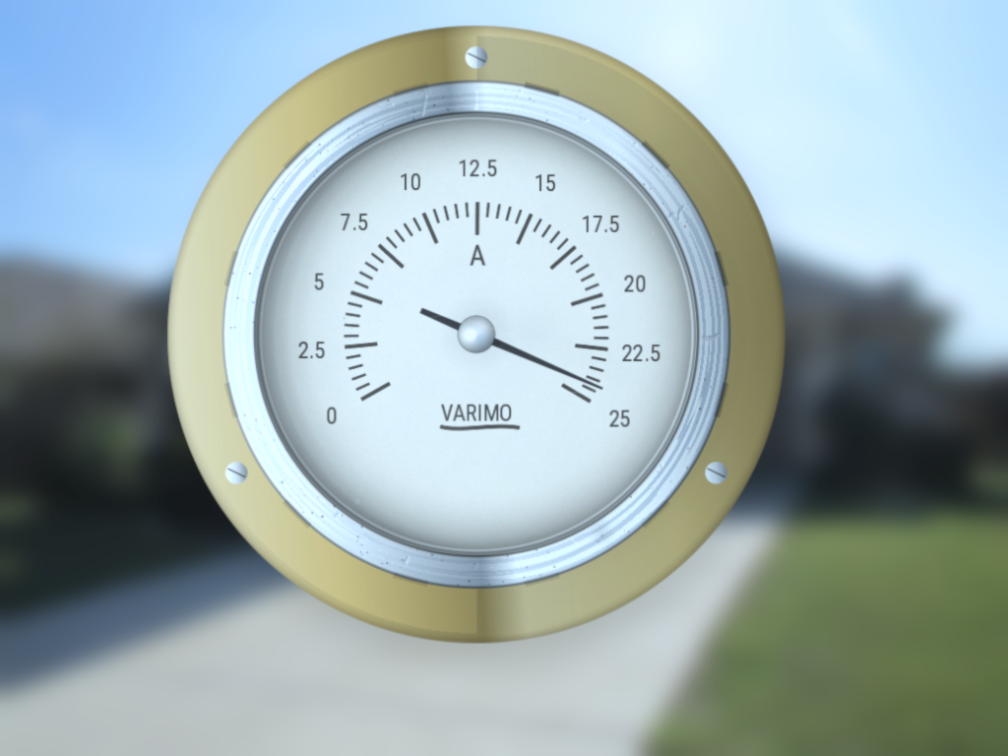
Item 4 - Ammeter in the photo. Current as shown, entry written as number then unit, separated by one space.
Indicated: 24.25 A
